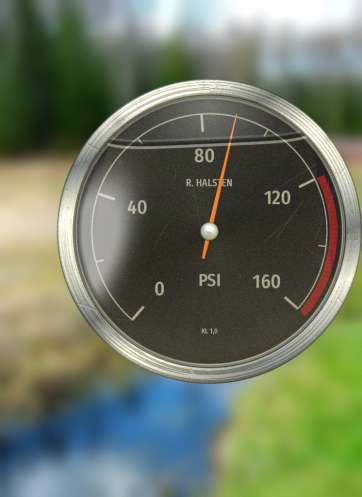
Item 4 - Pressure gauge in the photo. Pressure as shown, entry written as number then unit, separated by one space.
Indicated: 90 psi
